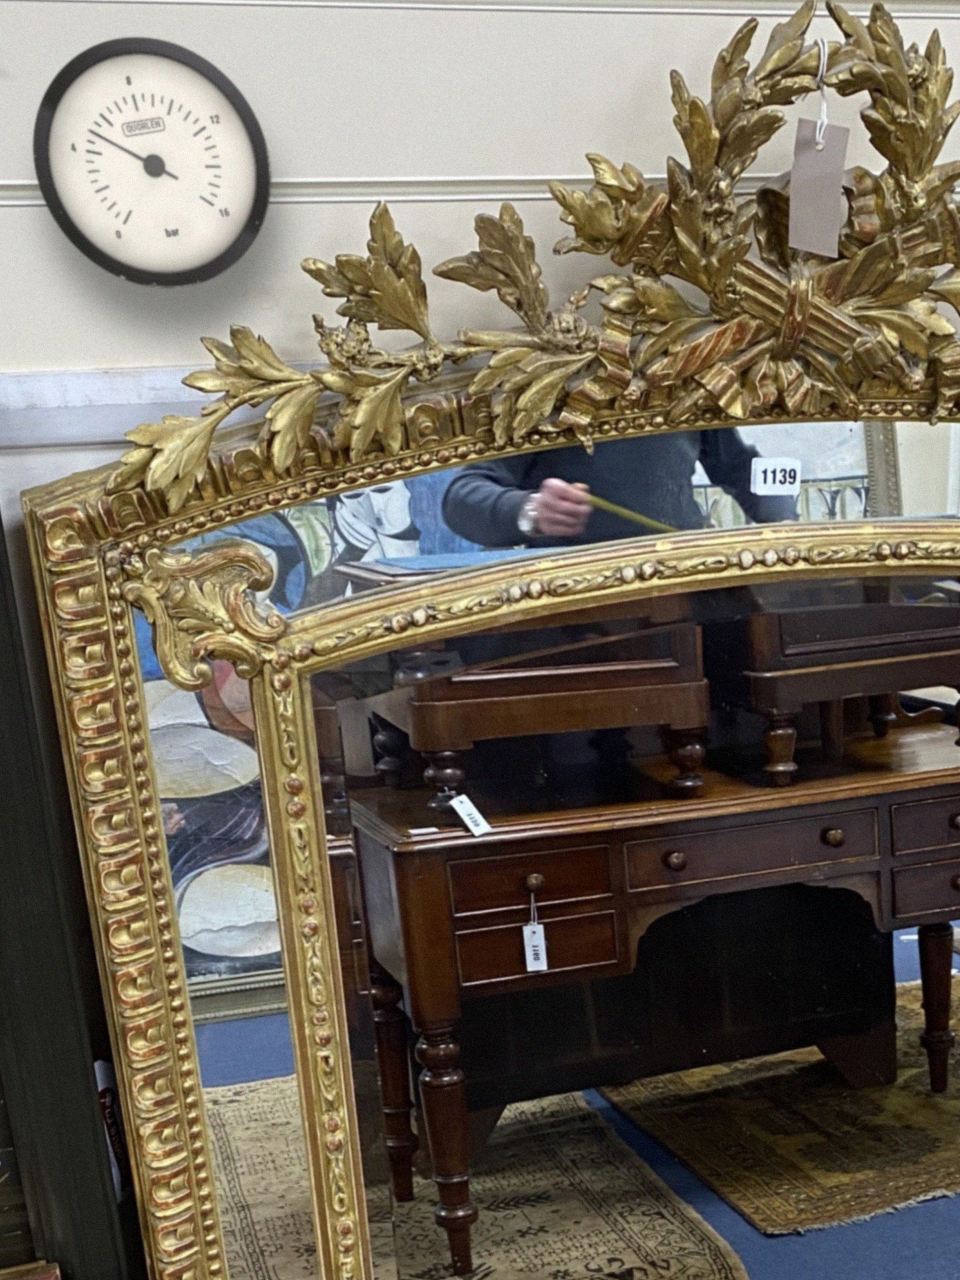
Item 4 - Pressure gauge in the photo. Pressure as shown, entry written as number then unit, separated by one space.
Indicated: 5 bar
